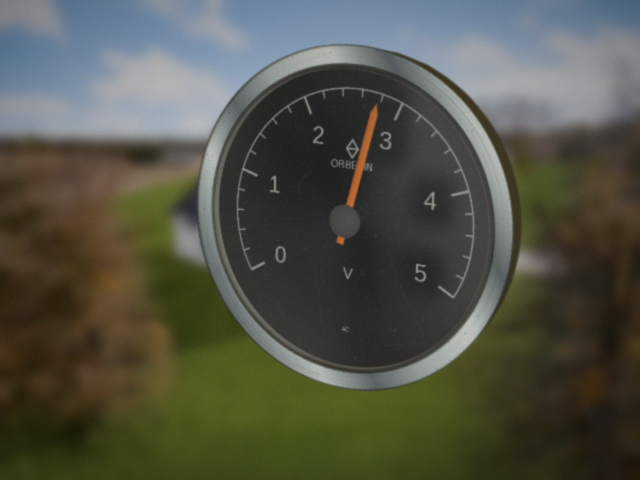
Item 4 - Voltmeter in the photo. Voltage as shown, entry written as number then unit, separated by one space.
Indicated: 2.8 V
